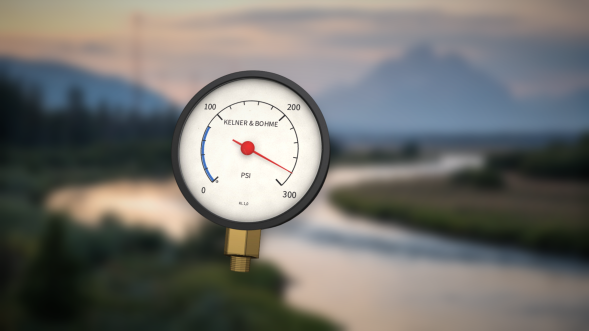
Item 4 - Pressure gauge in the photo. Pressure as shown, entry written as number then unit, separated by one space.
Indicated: 280 psi
